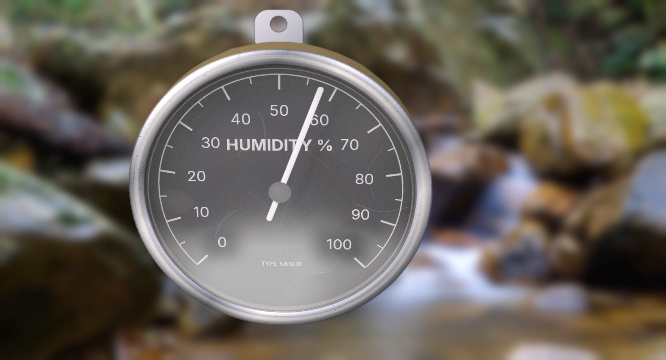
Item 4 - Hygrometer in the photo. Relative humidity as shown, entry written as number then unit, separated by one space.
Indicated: 57.5 %
